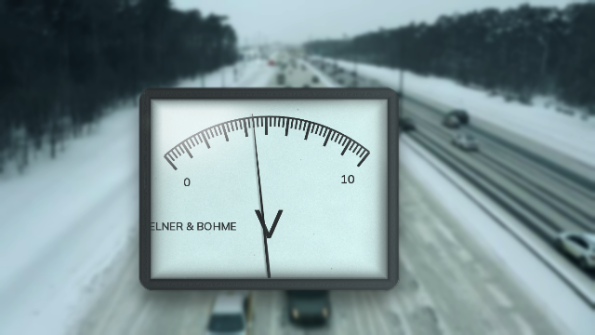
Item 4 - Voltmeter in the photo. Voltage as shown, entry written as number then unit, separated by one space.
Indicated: 4.4 V
